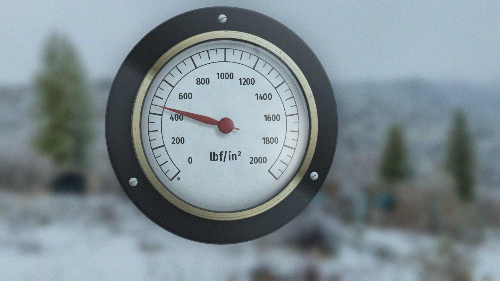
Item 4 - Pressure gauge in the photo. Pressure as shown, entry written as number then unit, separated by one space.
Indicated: 450 psi
